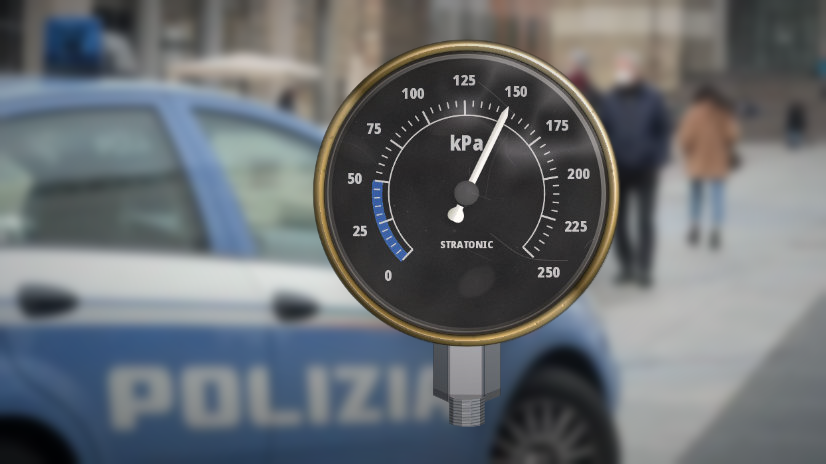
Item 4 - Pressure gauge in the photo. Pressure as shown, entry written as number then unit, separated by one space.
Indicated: 150 kPa
